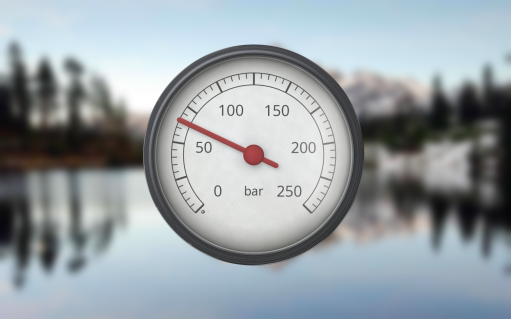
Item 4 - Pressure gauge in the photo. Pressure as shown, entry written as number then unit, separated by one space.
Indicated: 65 bar
